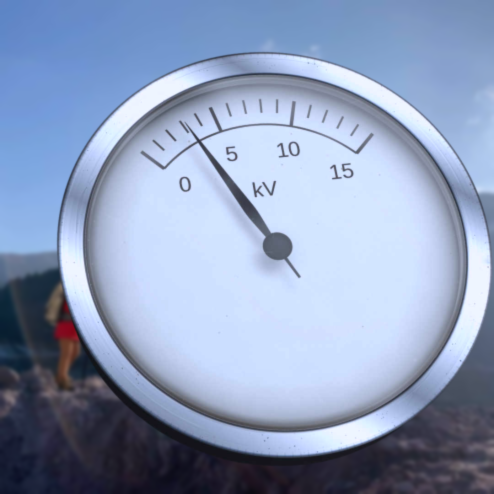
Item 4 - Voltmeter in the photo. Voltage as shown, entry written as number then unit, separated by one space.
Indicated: 3 kV
